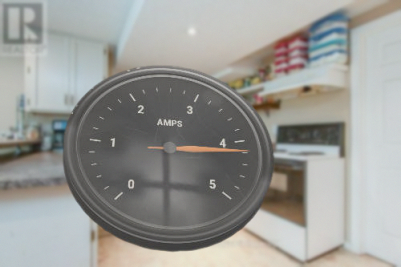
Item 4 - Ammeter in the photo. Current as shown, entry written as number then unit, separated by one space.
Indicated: 4.2 A
